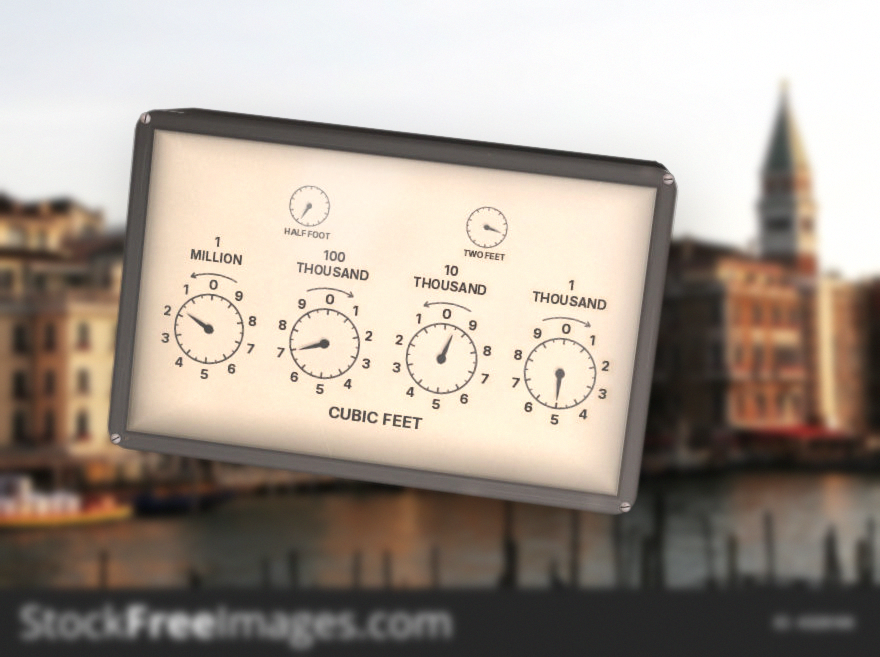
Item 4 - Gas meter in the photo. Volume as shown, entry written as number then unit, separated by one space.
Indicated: 169500 ft³
